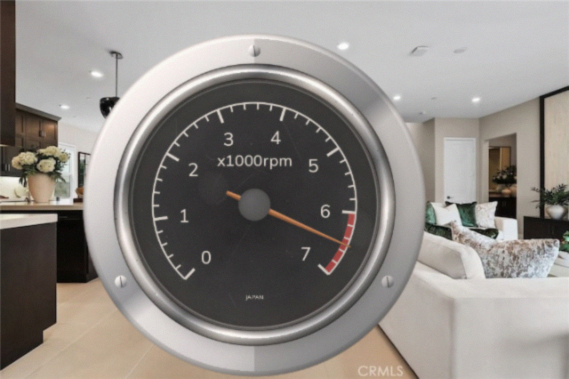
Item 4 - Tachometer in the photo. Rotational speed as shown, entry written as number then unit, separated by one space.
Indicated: 6500 rpm
